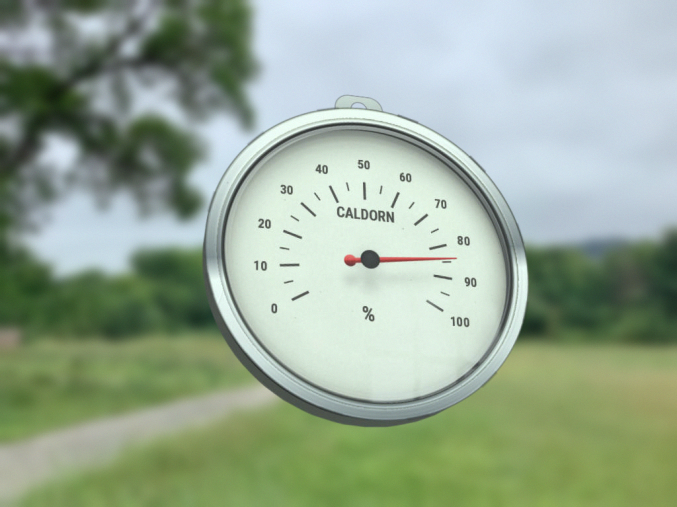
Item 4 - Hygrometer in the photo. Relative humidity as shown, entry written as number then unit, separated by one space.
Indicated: 85 %
